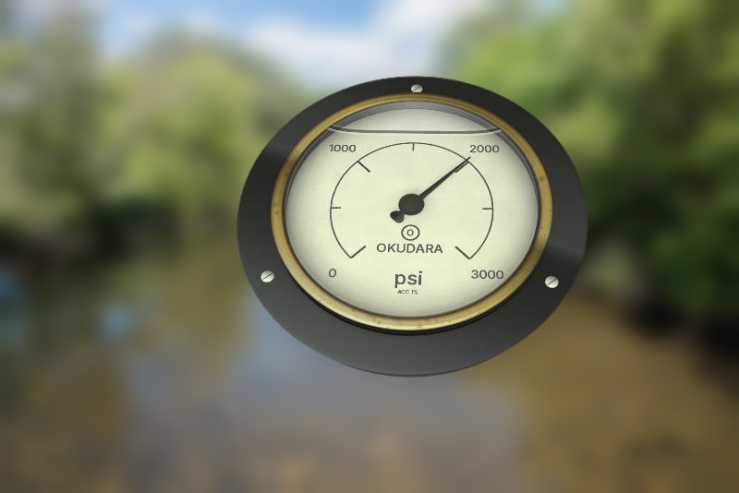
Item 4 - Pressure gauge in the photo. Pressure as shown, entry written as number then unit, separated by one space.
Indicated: 2000 psi
